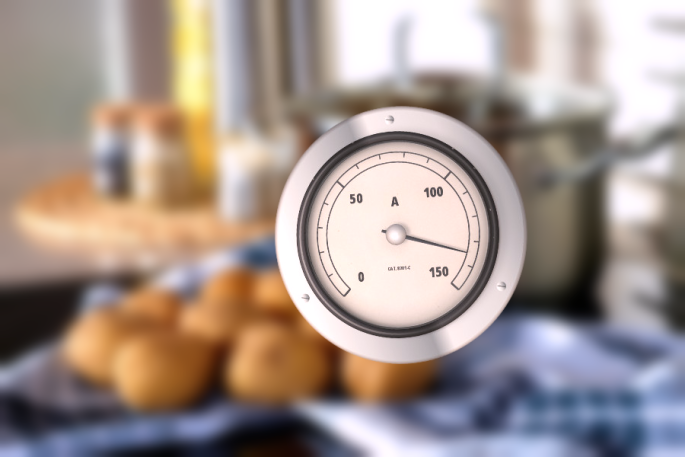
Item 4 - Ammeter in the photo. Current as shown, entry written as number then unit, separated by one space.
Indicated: 135 A
